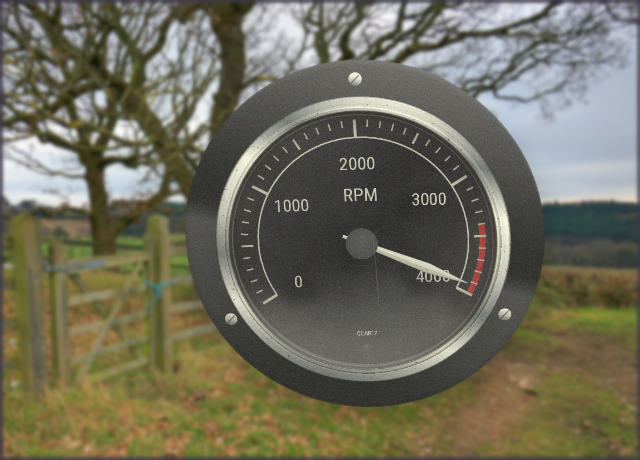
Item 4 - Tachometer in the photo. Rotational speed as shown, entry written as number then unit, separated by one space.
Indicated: 3900 rpm
